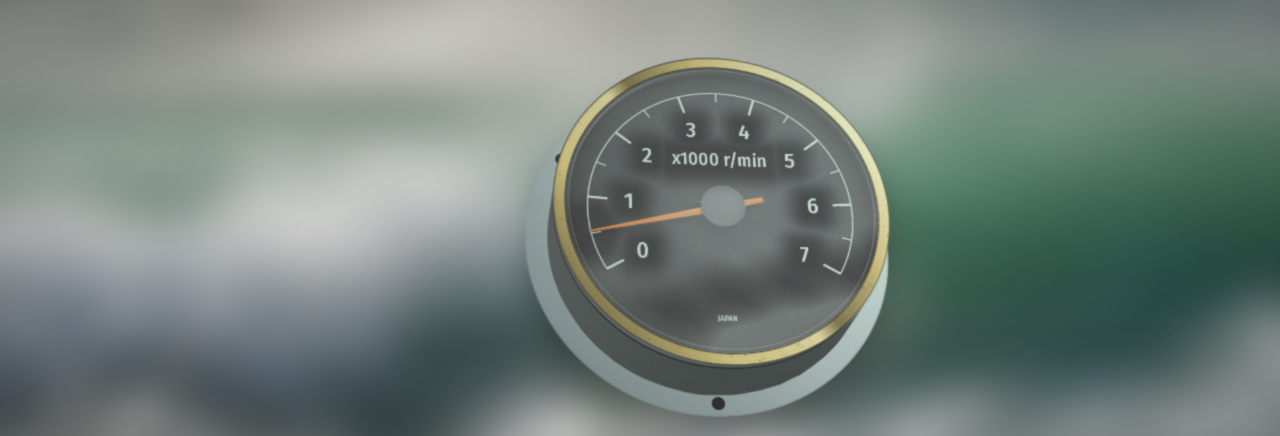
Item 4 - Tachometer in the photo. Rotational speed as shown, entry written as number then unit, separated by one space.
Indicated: 500 rpm
